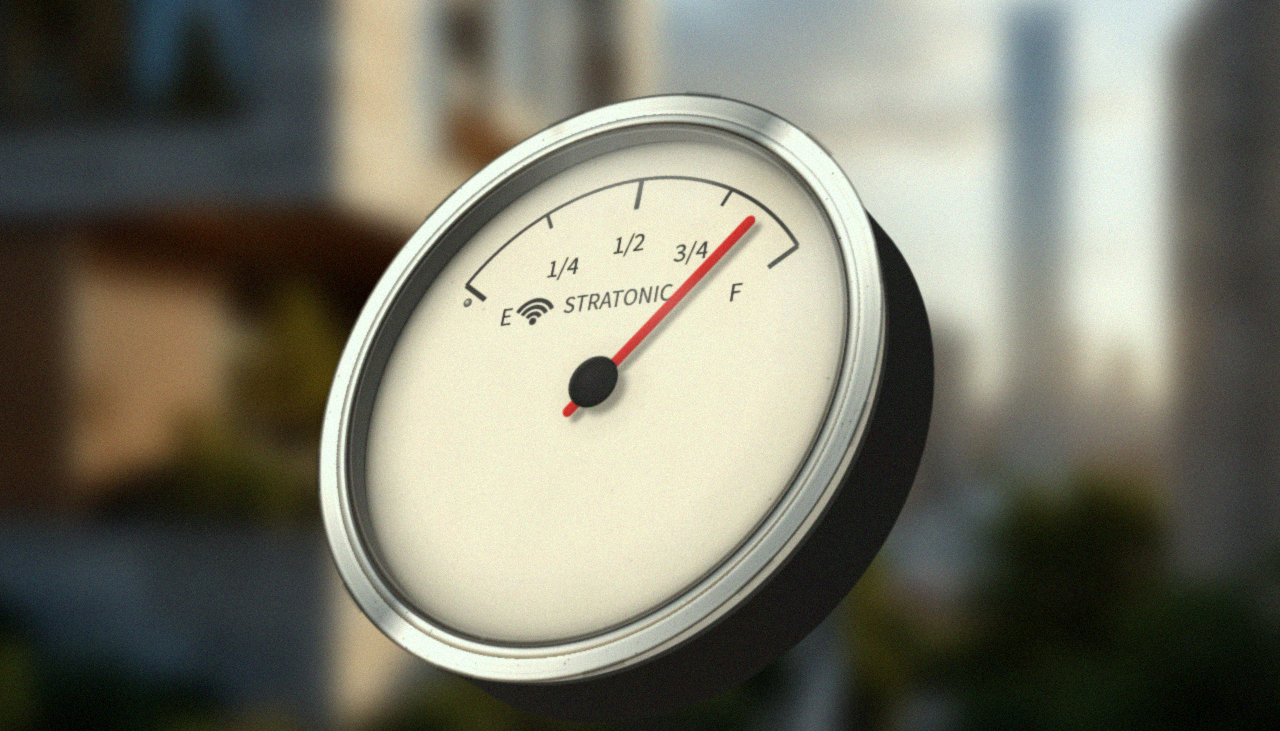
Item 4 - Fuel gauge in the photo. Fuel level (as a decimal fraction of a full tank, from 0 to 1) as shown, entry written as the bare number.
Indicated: 0.875
